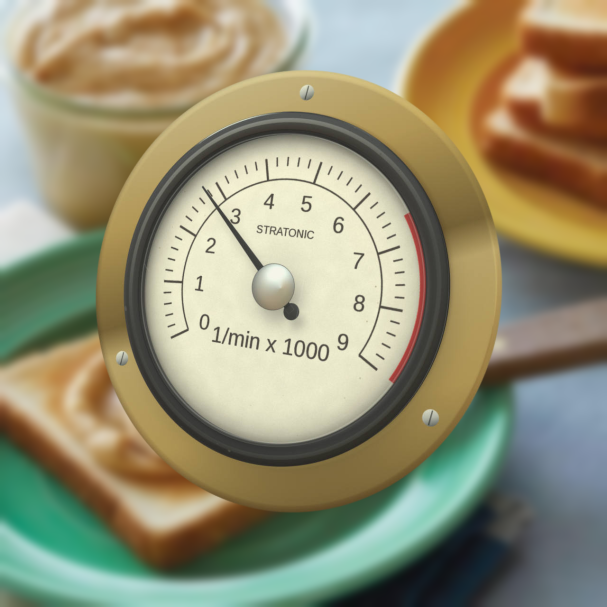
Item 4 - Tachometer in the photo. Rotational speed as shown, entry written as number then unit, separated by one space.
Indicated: 2800 rpm
